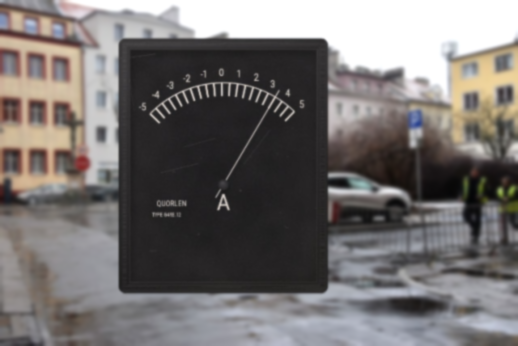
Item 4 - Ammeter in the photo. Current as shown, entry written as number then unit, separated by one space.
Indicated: 3.5 A
